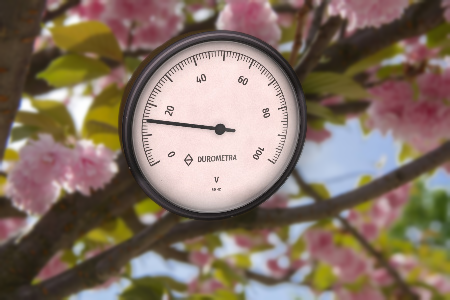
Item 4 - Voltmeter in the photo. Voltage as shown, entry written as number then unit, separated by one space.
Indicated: 15 V
